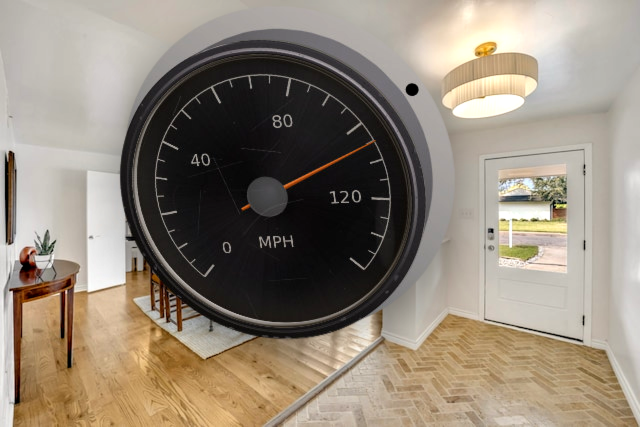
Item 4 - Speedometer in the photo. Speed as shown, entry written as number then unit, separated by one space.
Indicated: 105 mph
